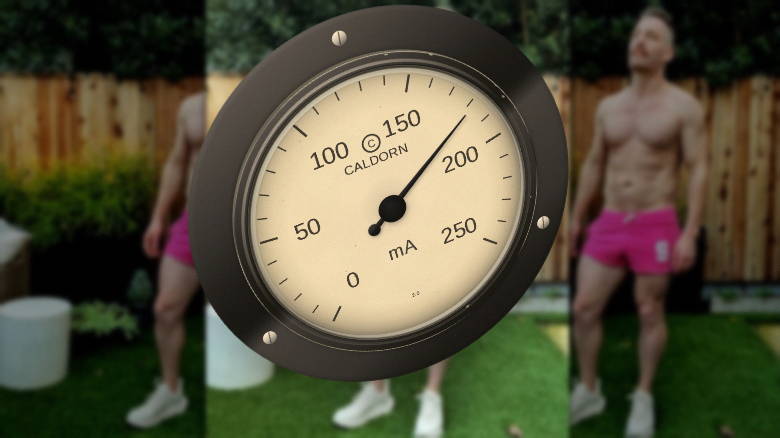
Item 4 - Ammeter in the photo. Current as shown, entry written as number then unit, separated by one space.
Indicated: 180 mA
